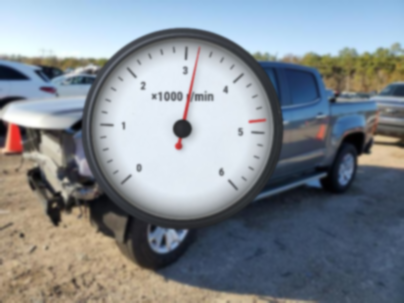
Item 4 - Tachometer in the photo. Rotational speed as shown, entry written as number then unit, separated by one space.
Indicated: 3200 rpm
